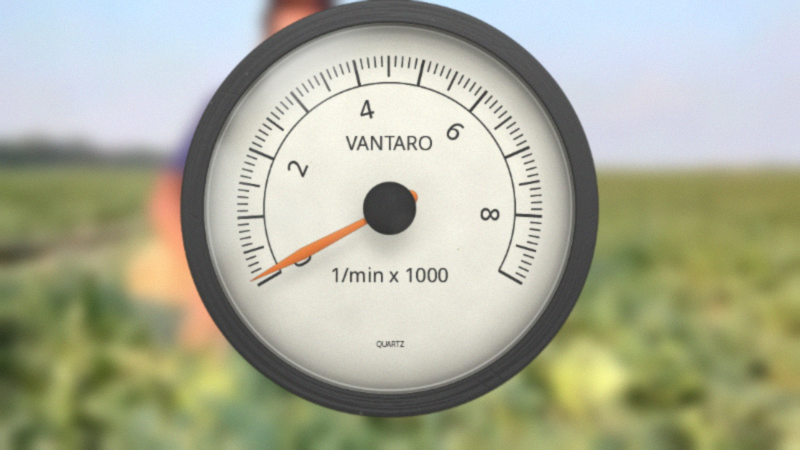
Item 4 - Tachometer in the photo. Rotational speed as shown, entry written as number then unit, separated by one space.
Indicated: 100 rpm
